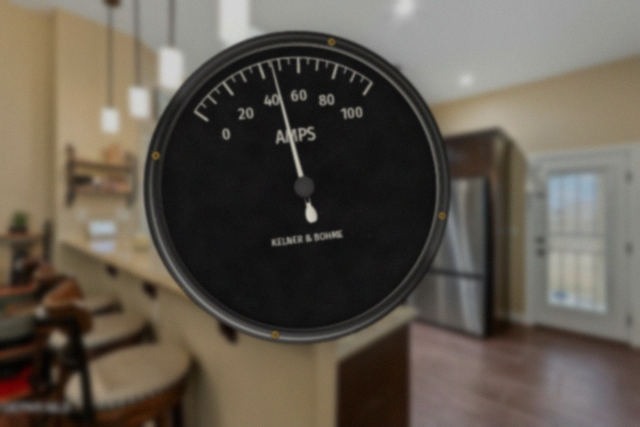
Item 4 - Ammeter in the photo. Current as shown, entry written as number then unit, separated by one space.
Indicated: 45 A
